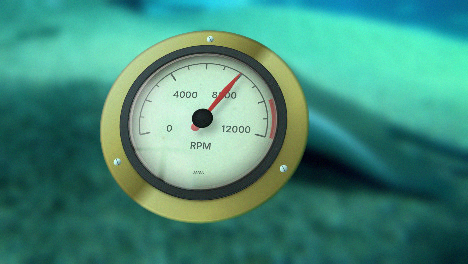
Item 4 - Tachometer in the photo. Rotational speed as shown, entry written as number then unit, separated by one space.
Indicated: 8000 rpm
